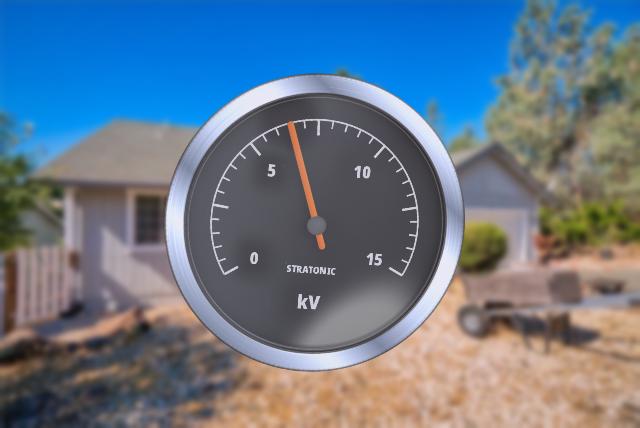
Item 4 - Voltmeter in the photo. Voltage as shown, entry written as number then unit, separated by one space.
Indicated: 6.5 kV
